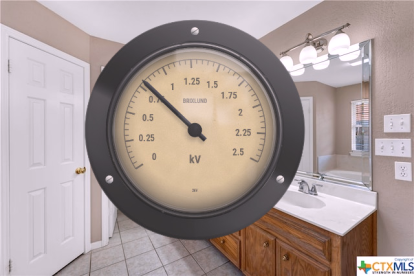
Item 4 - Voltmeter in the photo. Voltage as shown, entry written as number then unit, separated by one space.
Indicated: 0.8 kV
